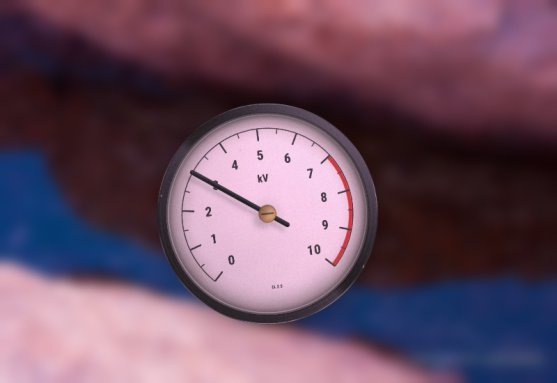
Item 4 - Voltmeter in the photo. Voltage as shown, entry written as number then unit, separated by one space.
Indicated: 3 kV
